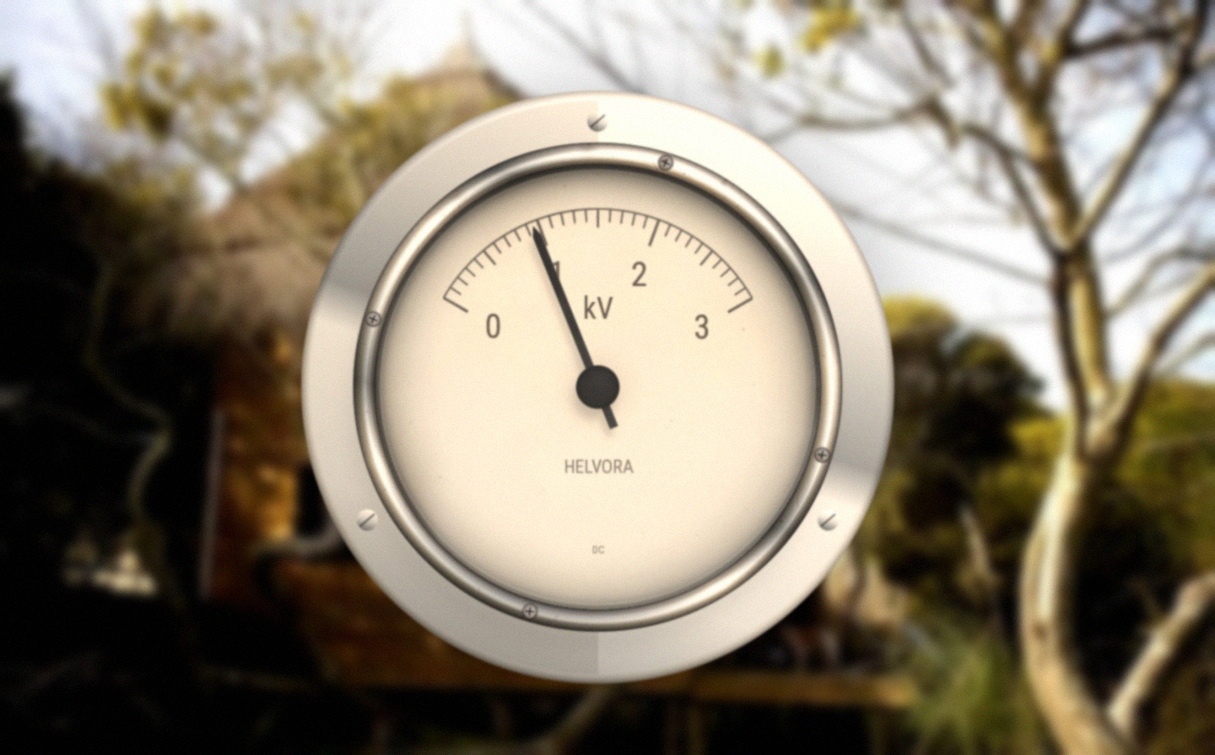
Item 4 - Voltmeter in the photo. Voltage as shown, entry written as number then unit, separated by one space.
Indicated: 0.95 kV
